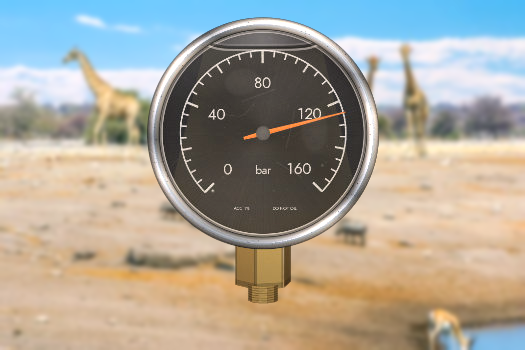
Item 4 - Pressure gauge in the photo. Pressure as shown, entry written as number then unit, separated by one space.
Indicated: 125 bar
